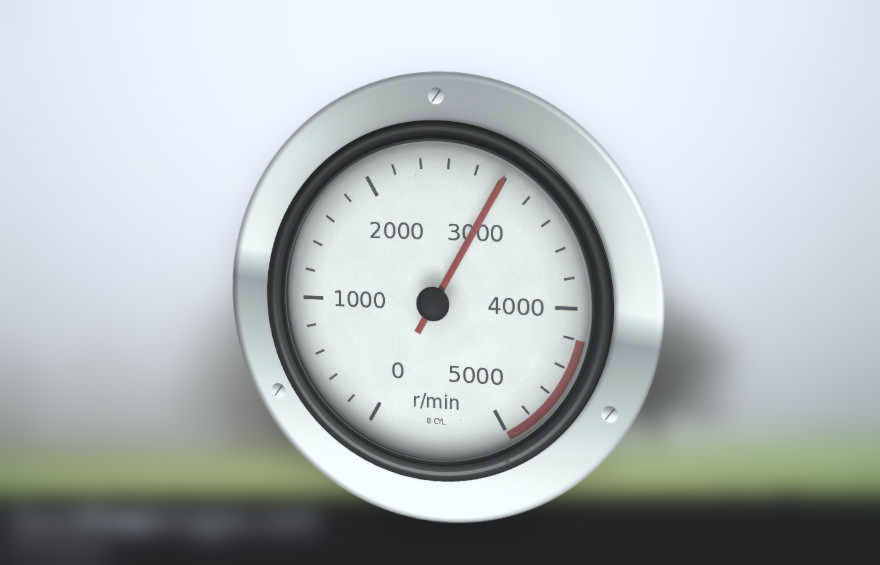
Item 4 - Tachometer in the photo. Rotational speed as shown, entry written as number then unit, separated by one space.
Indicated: 3000 rpm
